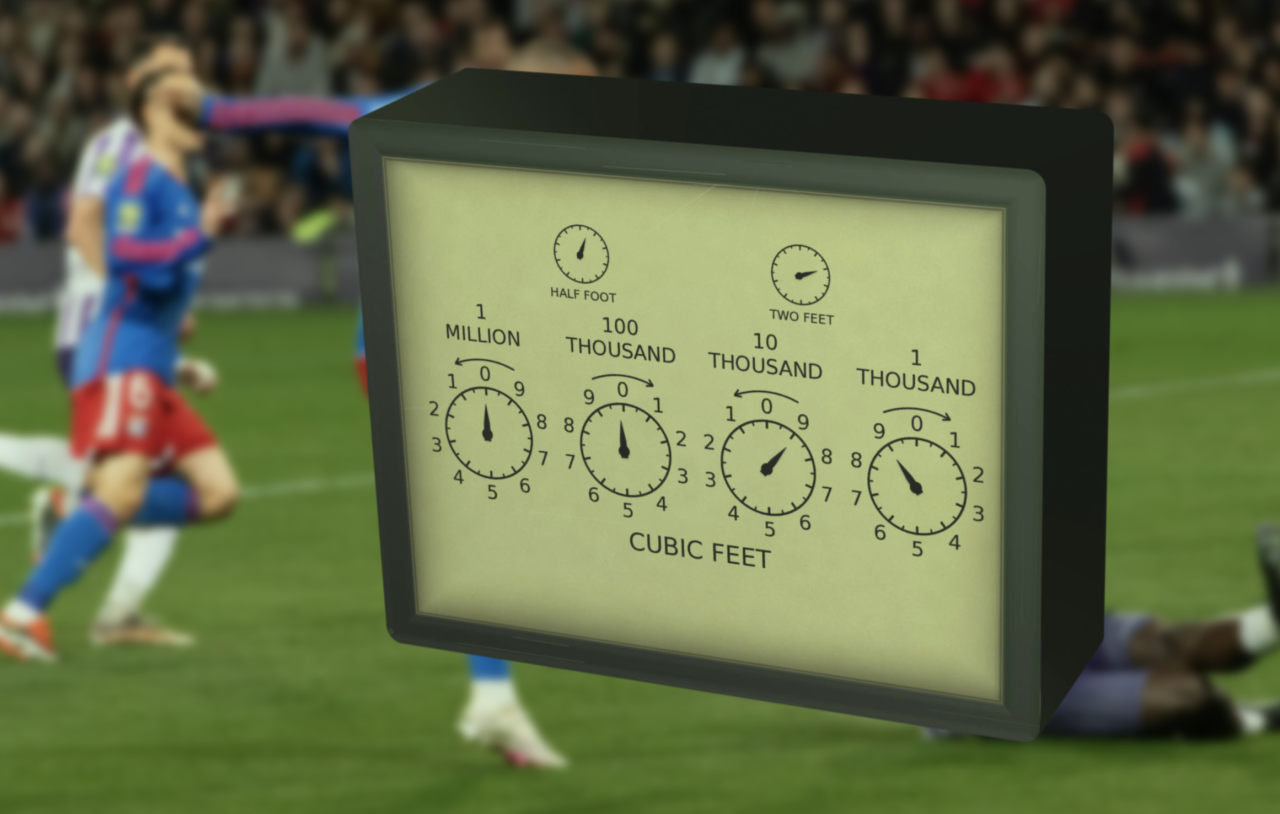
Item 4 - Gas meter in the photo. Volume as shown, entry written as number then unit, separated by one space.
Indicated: 998900 ft³
